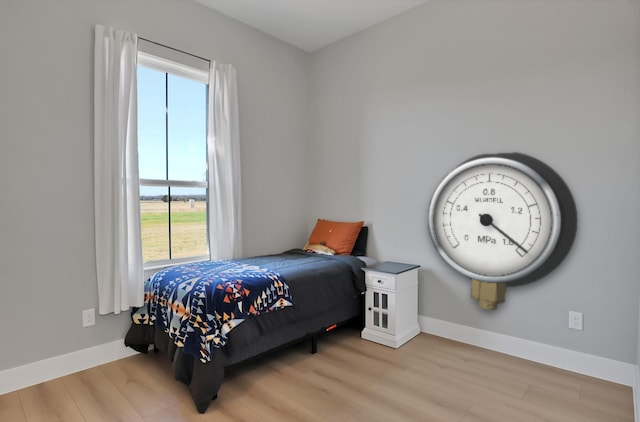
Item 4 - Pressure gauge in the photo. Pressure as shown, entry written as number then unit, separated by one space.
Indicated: 1.55 MPa
